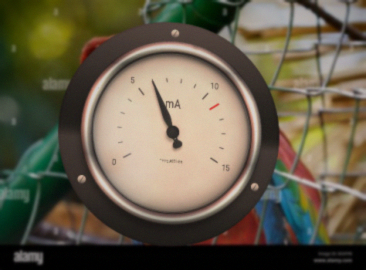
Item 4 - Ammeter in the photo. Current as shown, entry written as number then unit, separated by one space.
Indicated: 6 mA
